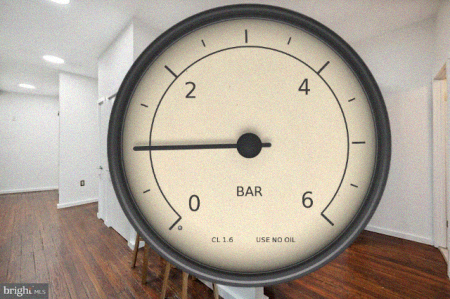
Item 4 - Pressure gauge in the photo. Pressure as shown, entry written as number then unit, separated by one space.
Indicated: 1 bar
